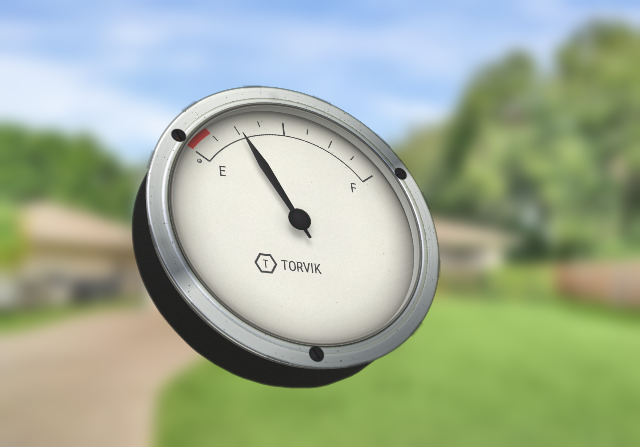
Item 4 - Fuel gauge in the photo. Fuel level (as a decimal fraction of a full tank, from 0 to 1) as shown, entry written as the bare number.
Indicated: 0.25
